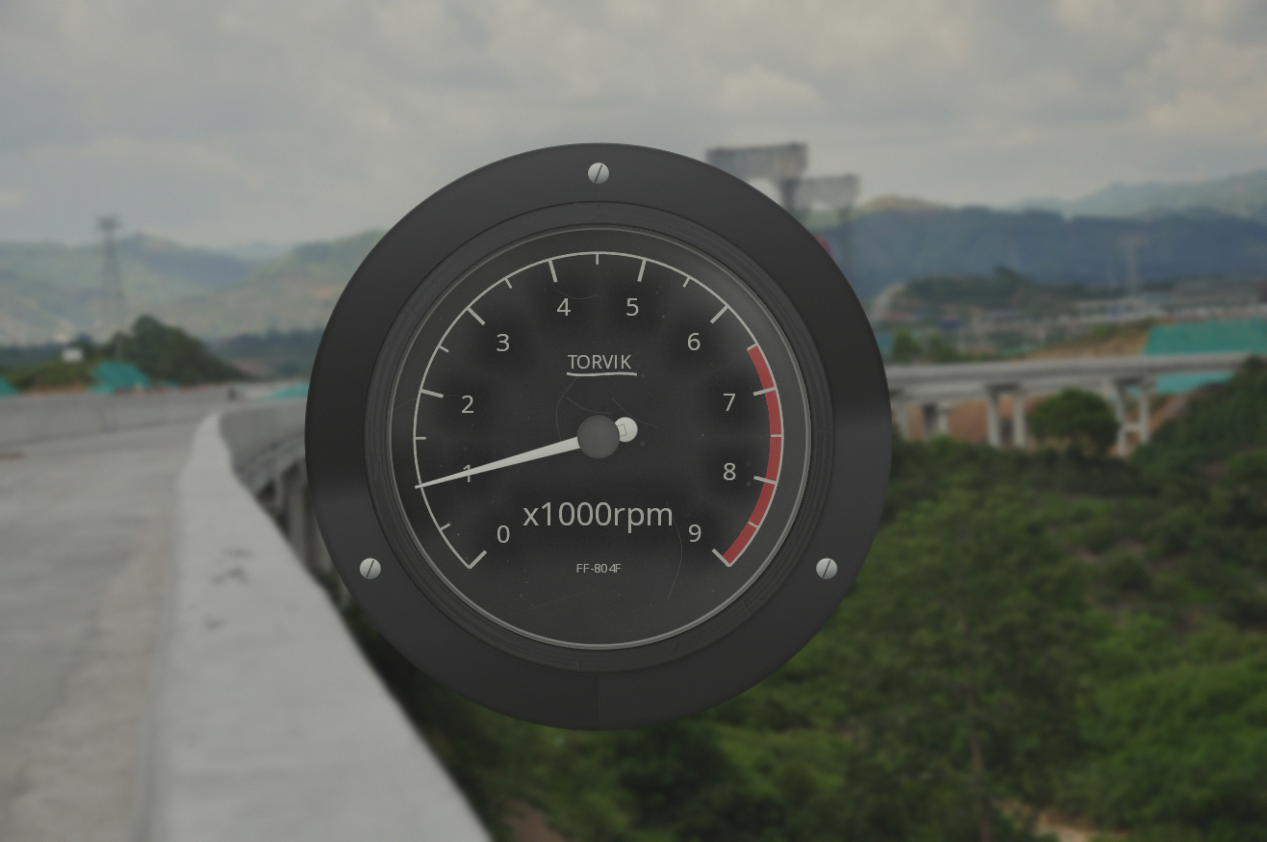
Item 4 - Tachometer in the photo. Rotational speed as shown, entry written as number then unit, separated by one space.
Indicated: 1000 rpm
